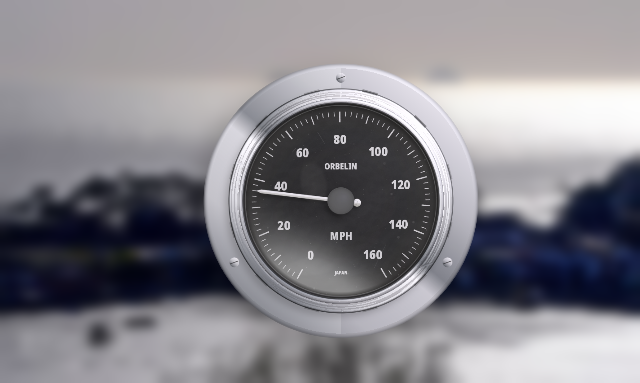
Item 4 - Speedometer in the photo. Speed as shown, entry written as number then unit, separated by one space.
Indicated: 36 mph
